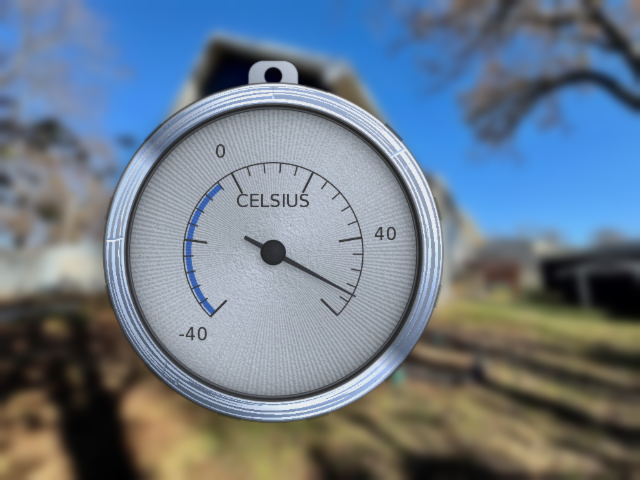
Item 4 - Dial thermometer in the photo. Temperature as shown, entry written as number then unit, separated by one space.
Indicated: 54 °C
